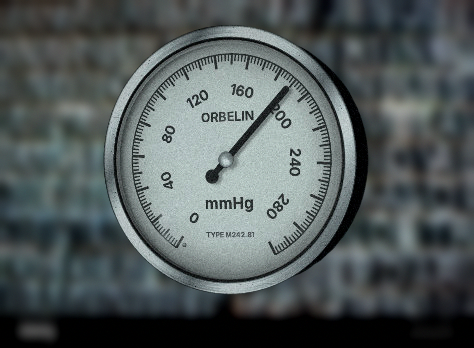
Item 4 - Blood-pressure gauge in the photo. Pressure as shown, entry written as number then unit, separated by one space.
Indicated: 190 mmHg
